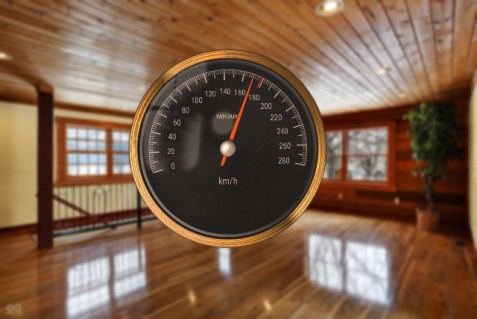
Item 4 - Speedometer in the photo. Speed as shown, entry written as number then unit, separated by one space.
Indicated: 170 km/h
